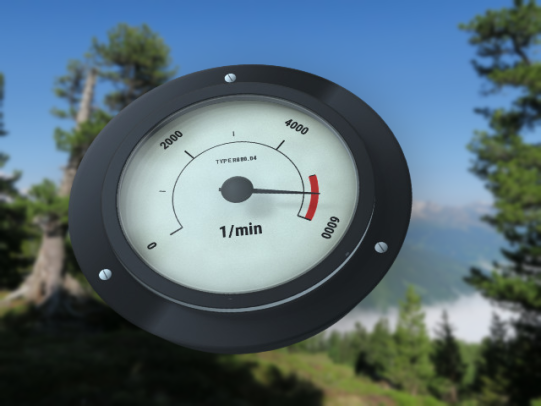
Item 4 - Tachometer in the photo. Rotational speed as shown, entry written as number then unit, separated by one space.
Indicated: 5500 rpm
